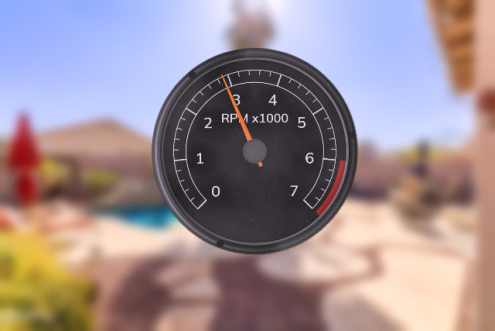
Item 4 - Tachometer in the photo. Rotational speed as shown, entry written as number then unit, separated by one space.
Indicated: 2900 rpm
